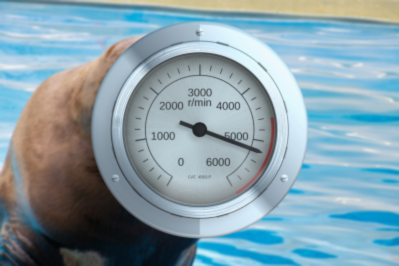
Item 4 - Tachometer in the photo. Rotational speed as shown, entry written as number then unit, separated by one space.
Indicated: 5200 rpm
